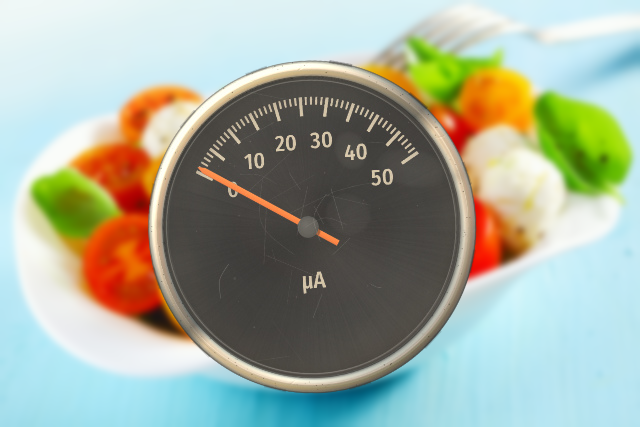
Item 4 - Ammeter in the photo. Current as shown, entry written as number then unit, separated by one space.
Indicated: 1 µA
